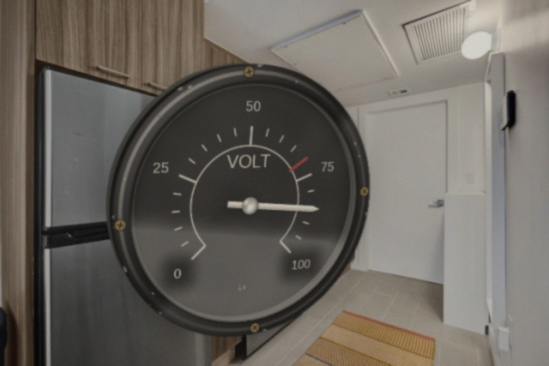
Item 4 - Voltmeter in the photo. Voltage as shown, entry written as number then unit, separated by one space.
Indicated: 85 V
